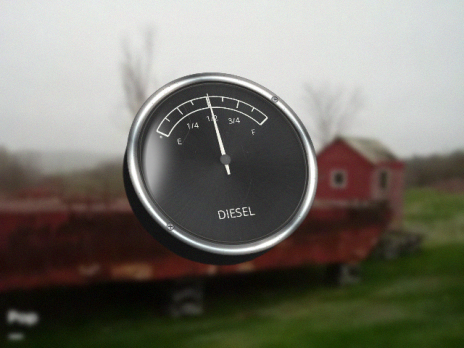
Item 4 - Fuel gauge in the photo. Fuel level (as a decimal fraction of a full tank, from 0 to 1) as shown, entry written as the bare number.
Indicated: 0.5
